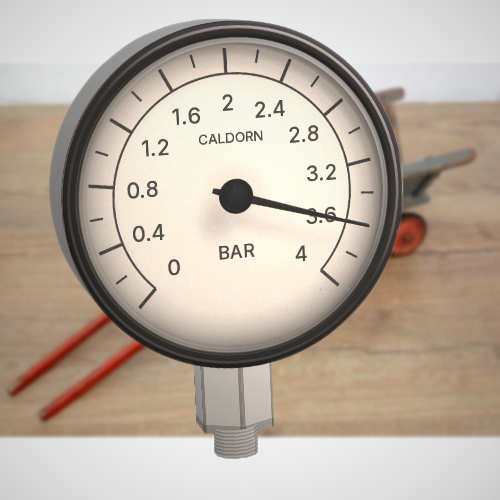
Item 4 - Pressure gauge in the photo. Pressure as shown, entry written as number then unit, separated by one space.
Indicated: 3.6 bar
